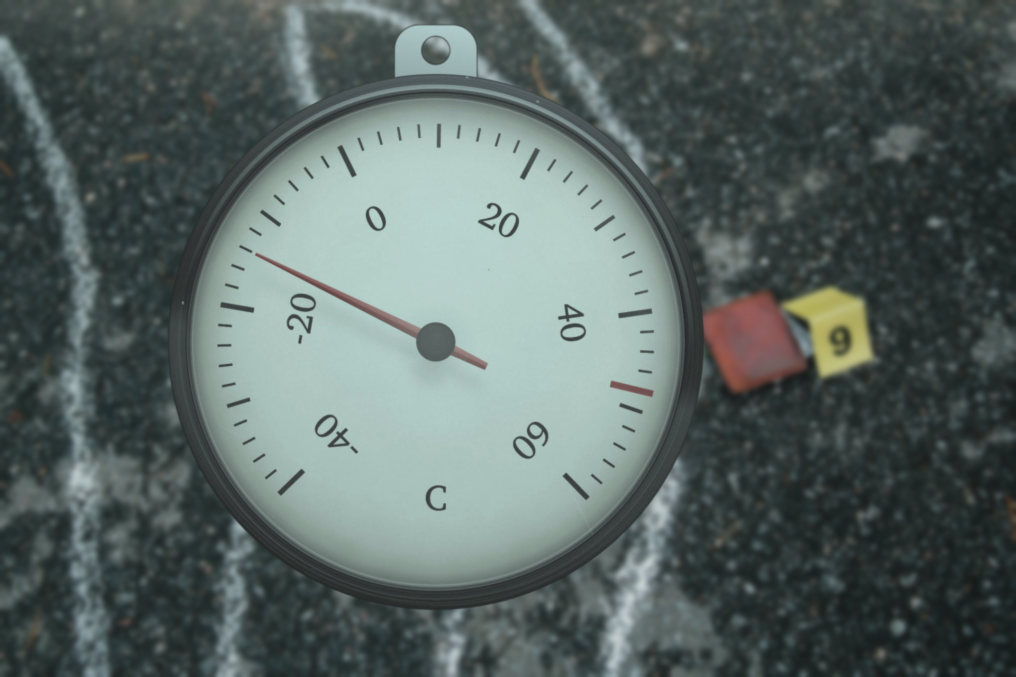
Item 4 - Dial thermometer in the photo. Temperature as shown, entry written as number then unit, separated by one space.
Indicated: -14 °C
